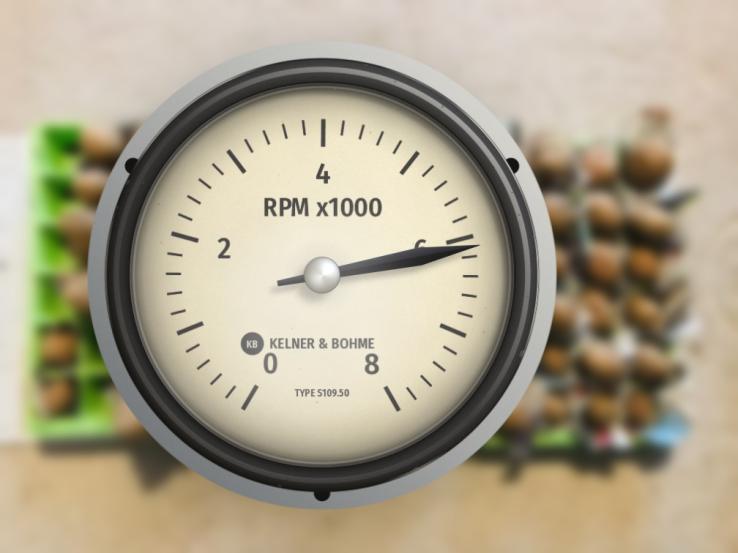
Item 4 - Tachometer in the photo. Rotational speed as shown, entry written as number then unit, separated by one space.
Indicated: 6100 rpm
